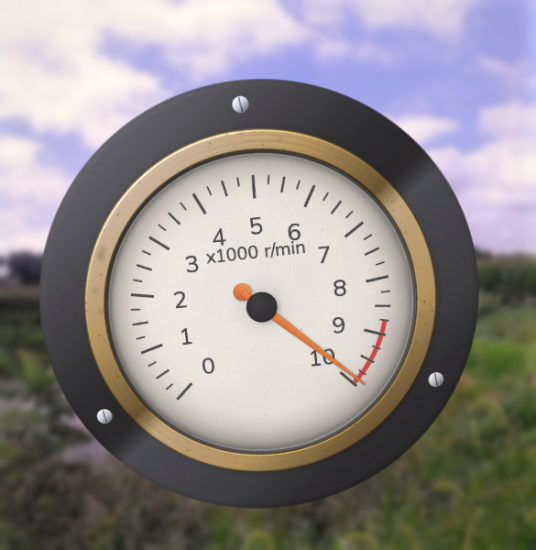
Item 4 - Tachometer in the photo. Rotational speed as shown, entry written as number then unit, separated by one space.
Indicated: 9875 rpm
